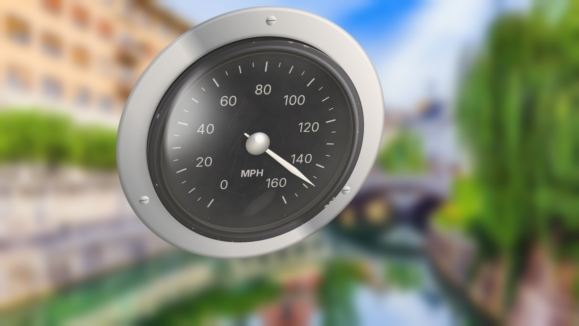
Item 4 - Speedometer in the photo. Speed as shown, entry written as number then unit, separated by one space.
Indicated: 147.5 mph
